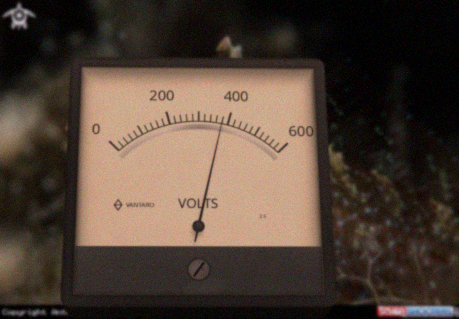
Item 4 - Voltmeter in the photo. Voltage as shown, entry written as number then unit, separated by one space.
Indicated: 380 V
